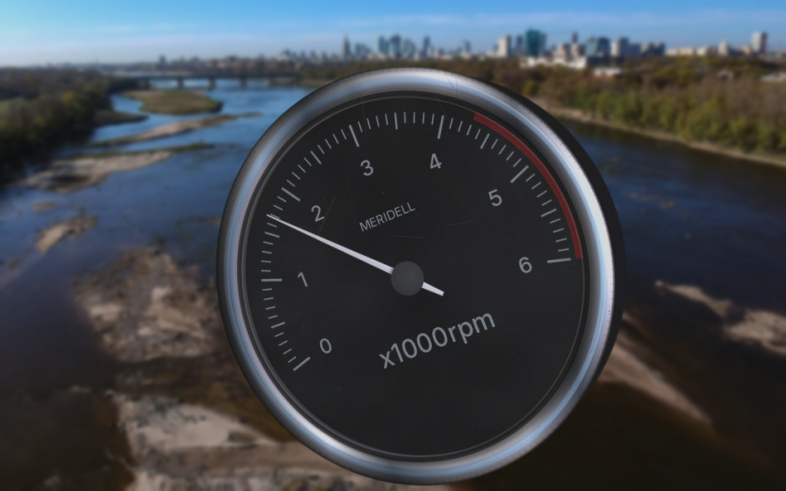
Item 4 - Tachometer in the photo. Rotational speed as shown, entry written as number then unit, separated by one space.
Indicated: 1700 rpm
